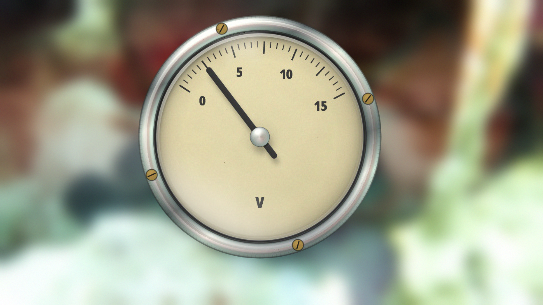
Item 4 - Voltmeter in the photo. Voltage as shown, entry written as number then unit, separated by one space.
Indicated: 2.5 V
